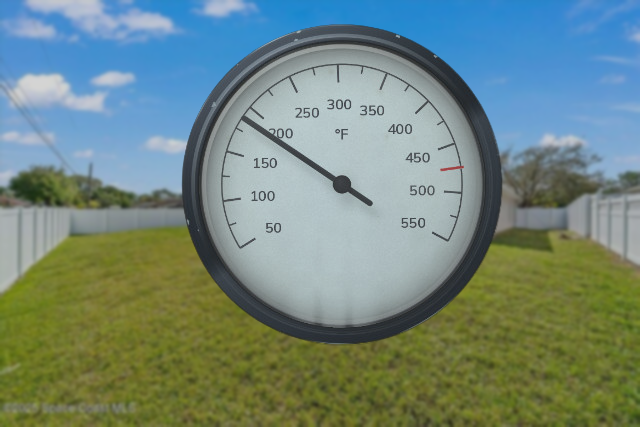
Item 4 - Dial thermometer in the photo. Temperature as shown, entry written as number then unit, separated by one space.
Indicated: 187.5 °F
